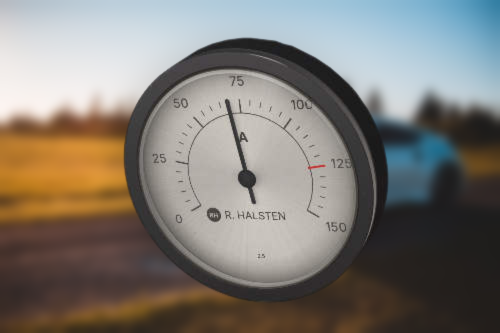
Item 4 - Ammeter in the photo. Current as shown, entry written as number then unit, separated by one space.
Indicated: 70 A
